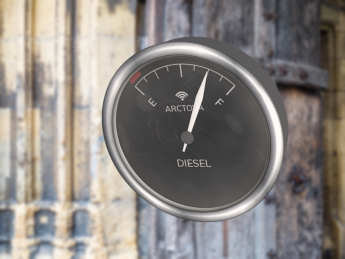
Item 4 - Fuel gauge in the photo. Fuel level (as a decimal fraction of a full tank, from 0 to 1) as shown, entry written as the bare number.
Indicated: 0.75
